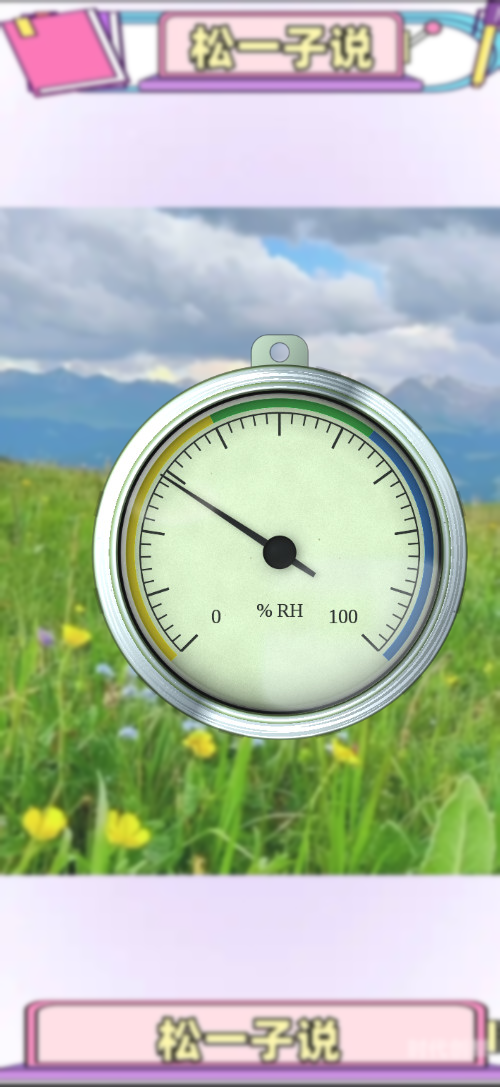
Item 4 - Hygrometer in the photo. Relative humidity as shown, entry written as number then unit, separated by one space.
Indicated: 29 %
